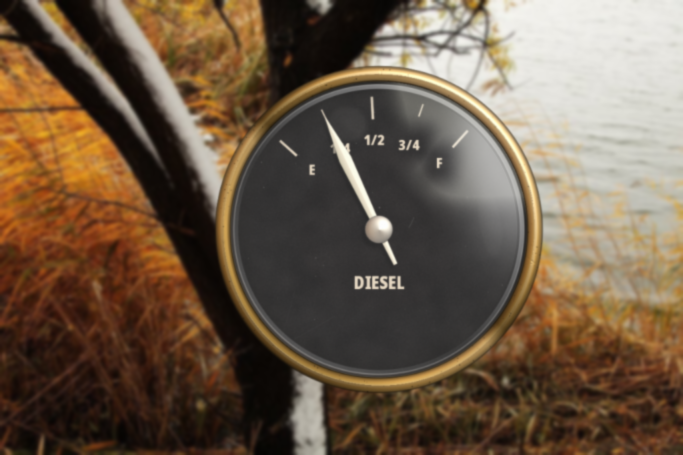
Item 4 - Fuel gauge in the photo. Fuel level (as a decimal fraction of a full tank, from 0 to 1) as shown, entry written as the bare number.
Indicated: 0.25
